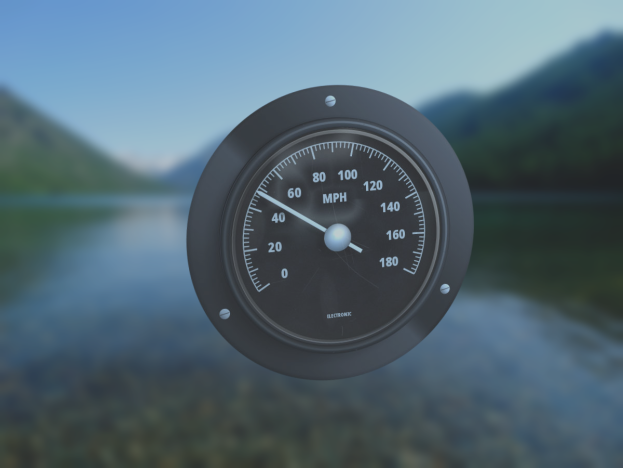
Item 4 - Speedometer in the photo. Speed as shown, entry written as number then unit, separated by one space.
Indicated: 48 mph
